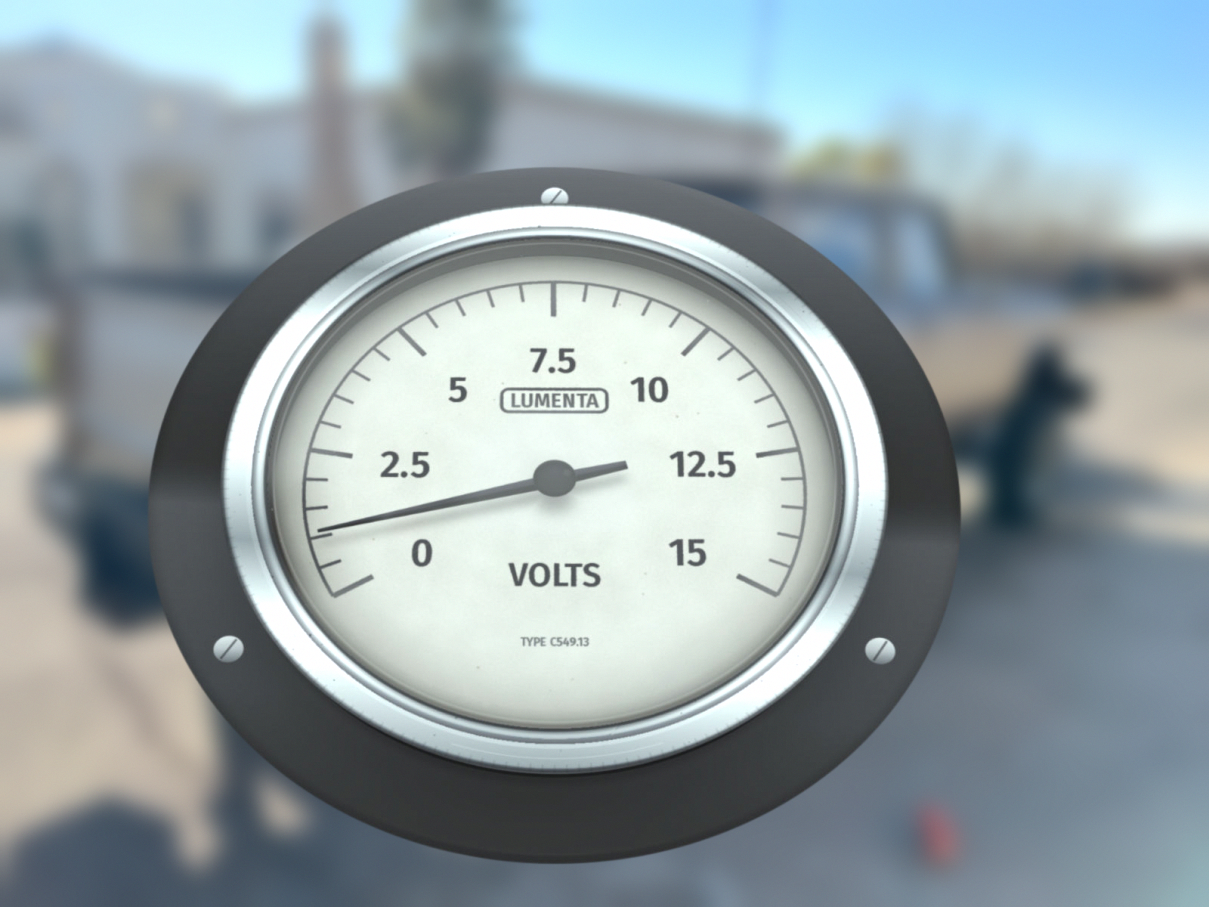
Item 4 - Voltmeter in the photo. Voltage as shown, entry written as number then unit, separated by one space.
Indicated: 1 V
